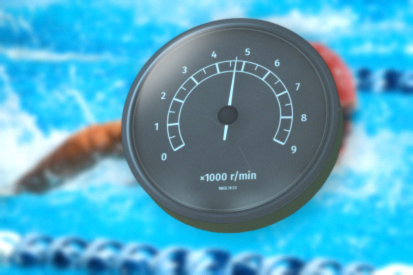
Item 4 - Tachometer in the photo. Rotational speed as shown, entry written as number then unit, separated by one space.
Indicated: 4750 rpm
